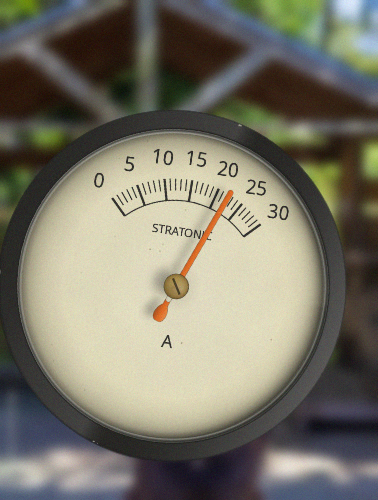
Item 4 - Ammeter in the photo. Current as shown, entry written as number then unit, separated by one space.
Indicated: 22 A
